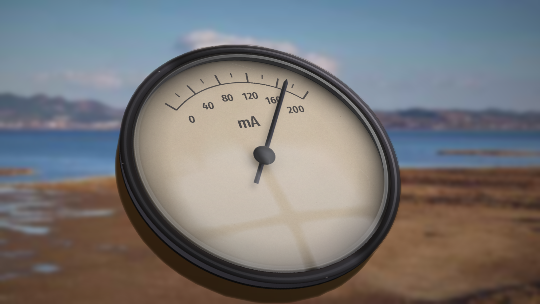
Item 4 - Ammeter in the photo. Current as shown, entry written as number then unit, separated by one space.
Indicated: 170 mA
